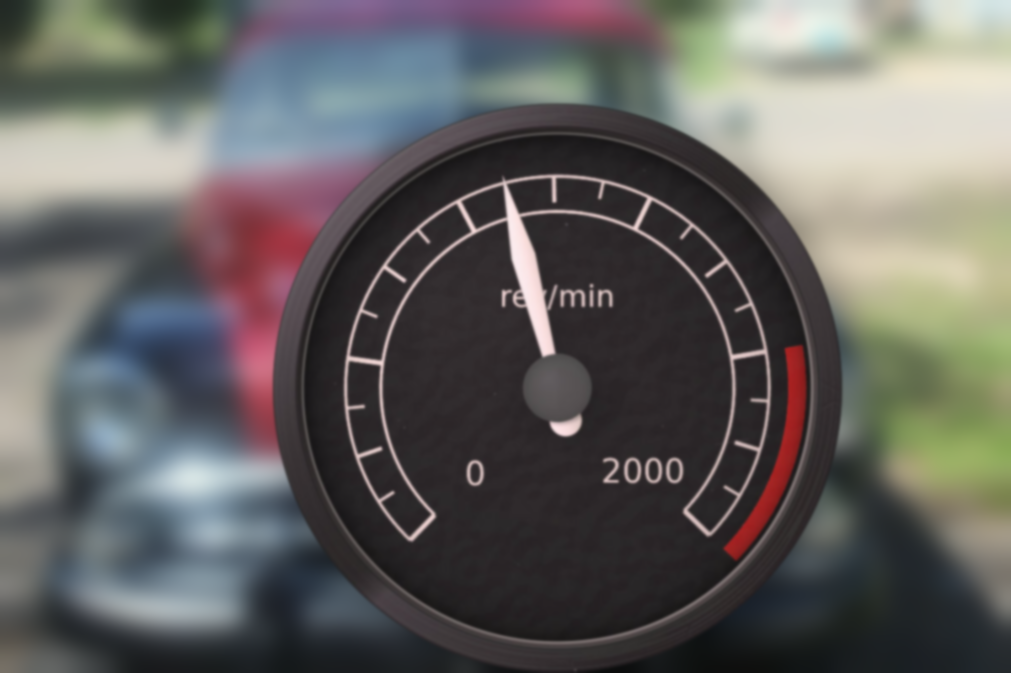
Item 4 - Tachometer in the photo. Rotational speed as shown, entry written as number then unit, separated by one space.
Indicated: 900 rpm
